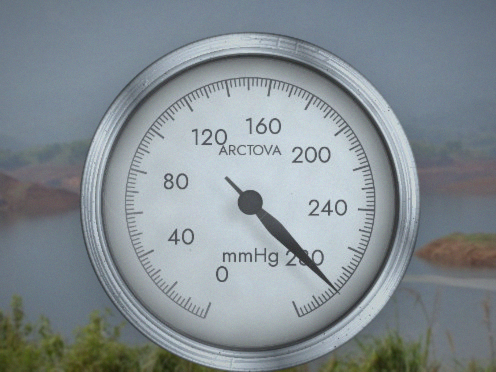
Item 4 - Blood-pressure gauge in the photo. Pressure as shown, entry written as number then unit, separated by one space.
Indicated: 280 mmHg
